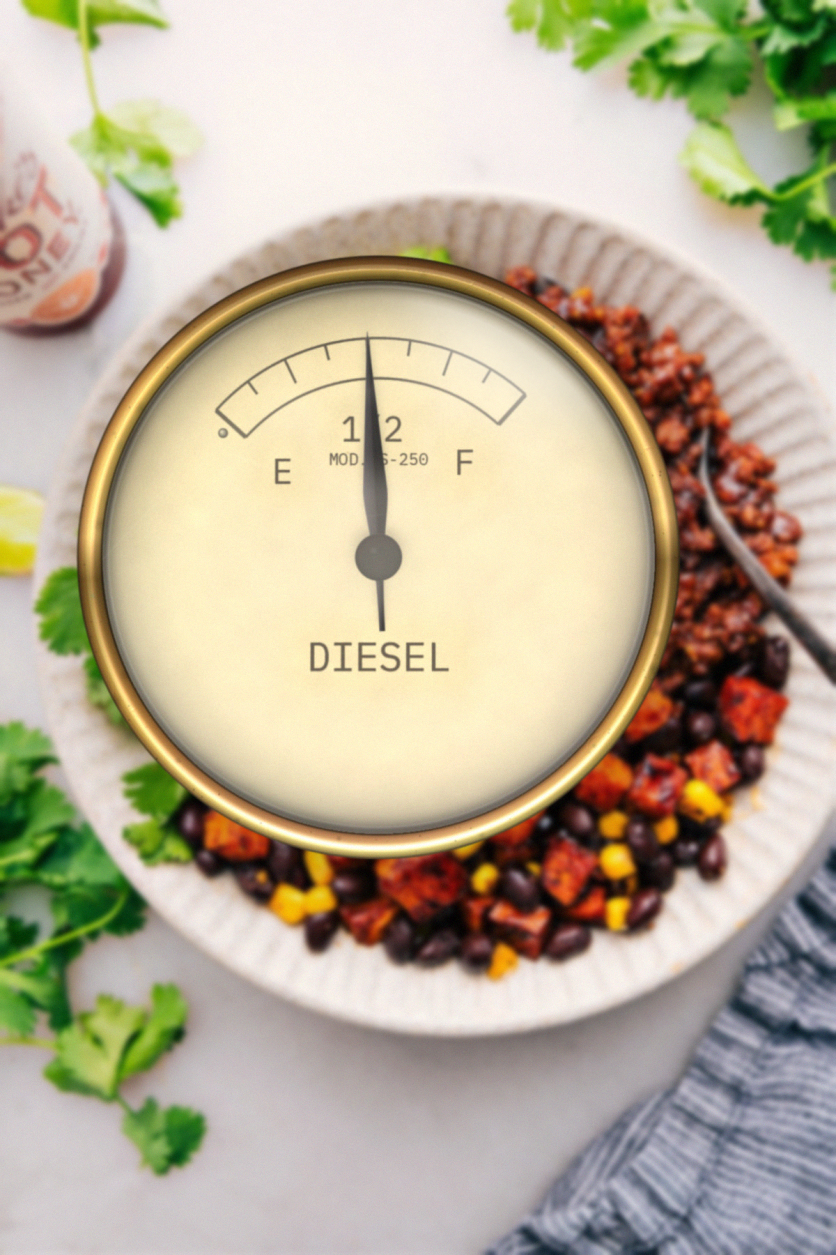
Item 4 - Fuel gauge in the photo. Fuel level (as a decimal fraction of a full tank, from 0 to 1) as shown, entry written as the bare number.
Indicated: 0.5
